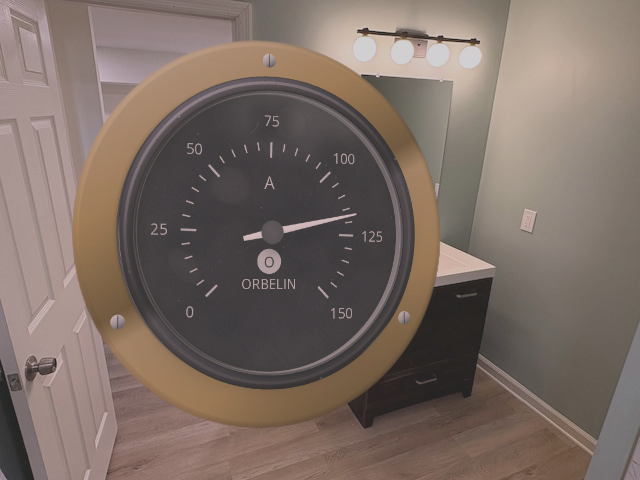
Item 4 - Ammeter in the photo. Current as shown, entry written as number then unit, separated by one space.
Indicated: 117.5 A
